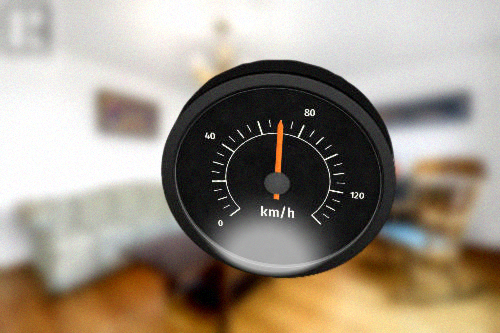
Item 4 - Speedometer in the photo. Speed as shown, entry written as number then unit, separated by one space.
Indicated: 70 km/h
